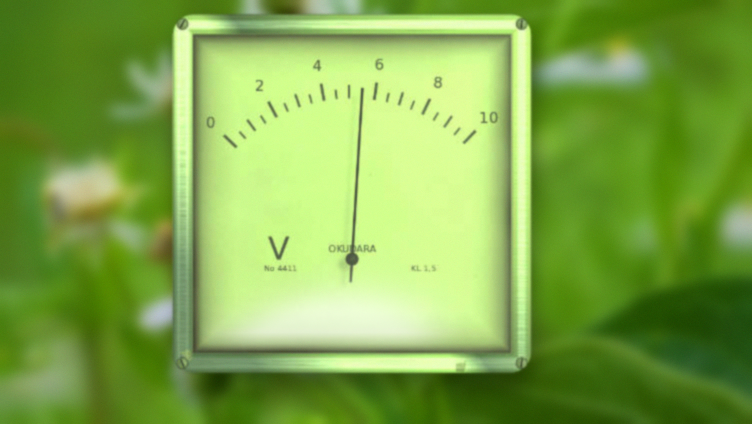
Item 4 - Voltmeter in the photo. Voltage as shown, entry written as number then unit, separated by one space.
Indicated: 5.5 V
